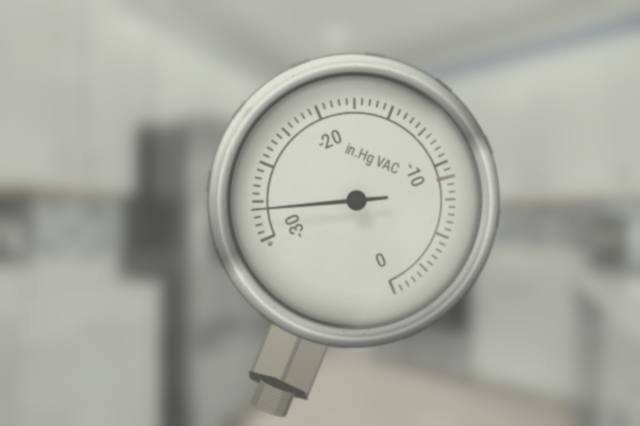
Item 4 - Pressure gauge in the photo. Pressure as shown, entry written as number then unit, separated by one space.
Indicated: -28 inHg
